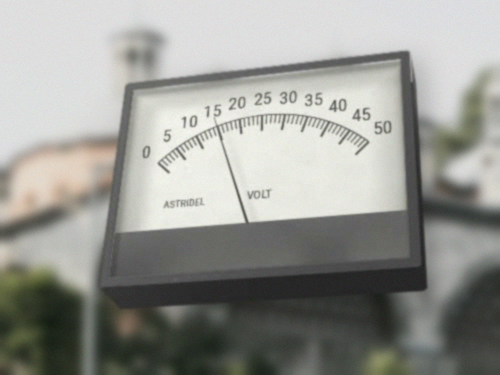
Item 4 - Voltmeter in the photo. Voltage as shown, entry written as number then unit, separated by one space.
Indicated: 15 V
